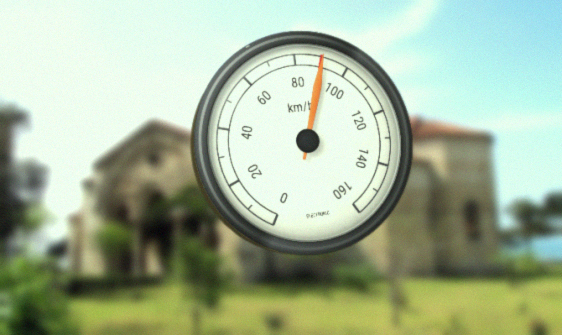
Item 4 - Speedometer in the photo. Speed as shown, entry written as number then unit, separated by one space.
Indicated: 90 km/h
